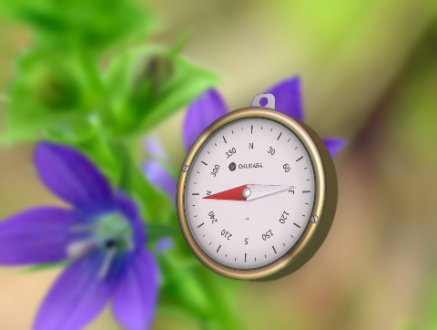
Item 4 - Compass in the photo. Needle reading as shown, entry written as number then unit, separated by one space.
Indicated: 265 °
